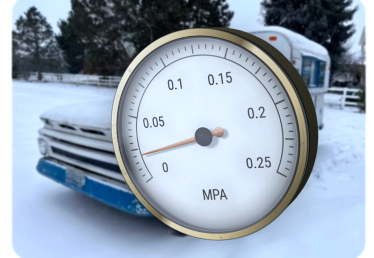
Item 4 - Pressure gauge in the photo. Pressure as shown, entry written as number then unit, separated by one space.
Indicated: 0.02 MPa
